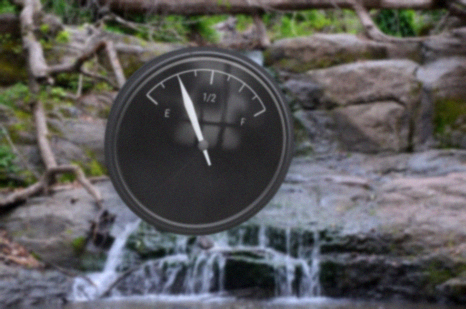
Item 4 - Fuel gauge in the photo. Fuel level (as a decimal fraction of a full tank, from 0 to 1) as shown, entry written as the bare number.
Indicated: 0.25
